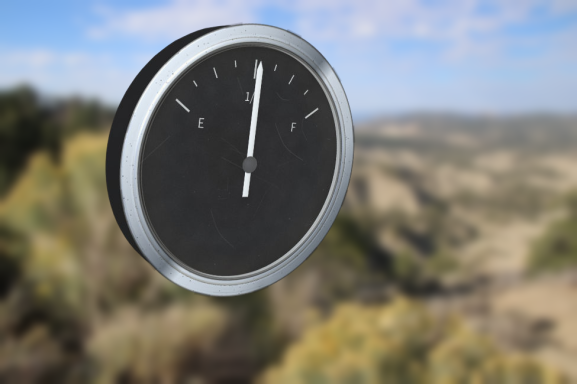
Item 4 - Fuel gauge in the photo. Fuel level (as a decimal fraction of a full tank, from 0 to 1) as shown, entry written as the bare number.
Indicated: 0.5
